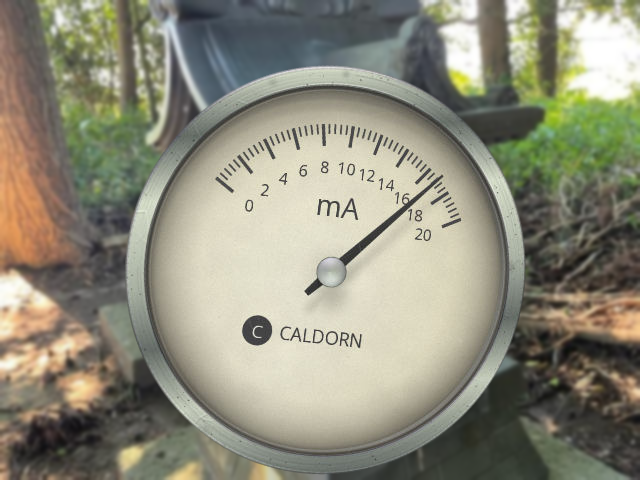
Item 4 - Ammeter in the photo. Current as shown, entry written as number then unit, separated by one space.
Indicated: 16.8 mA
